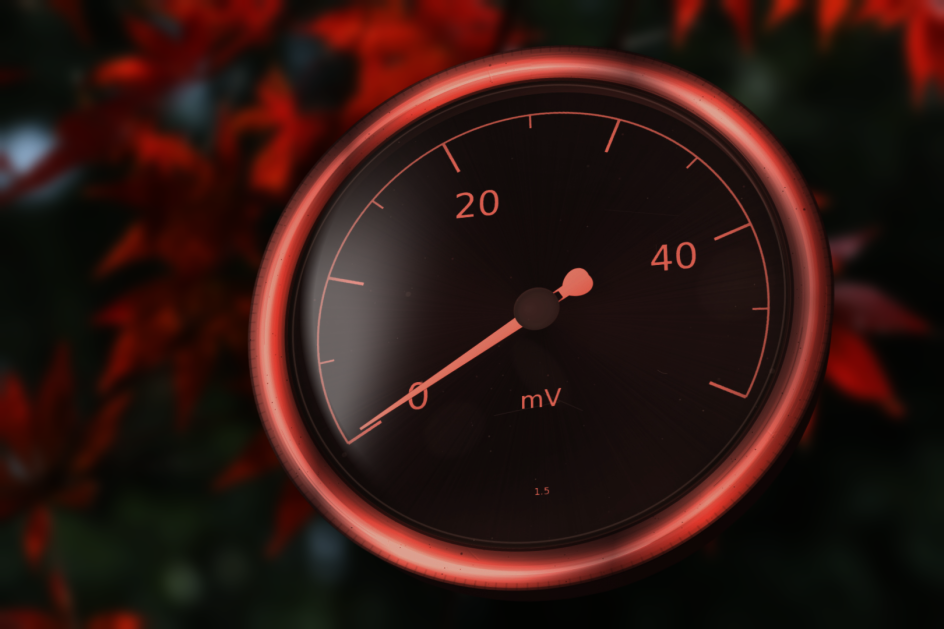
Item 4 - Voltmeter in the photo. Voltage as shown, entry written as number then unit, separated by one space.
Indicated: 0 mV
